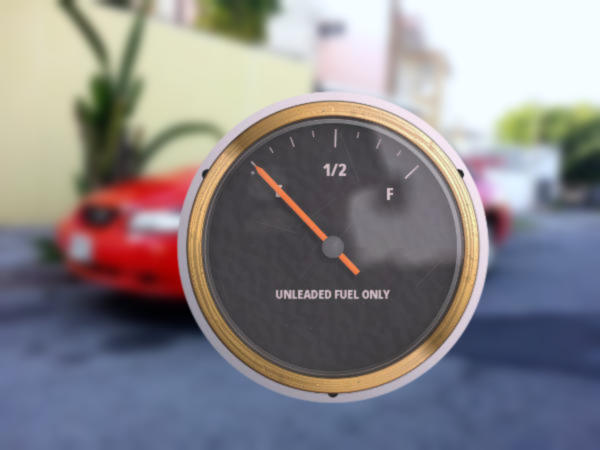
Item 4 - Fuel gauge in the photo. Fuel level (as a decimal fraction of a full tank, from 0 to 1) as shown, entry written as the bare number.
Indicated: 0
